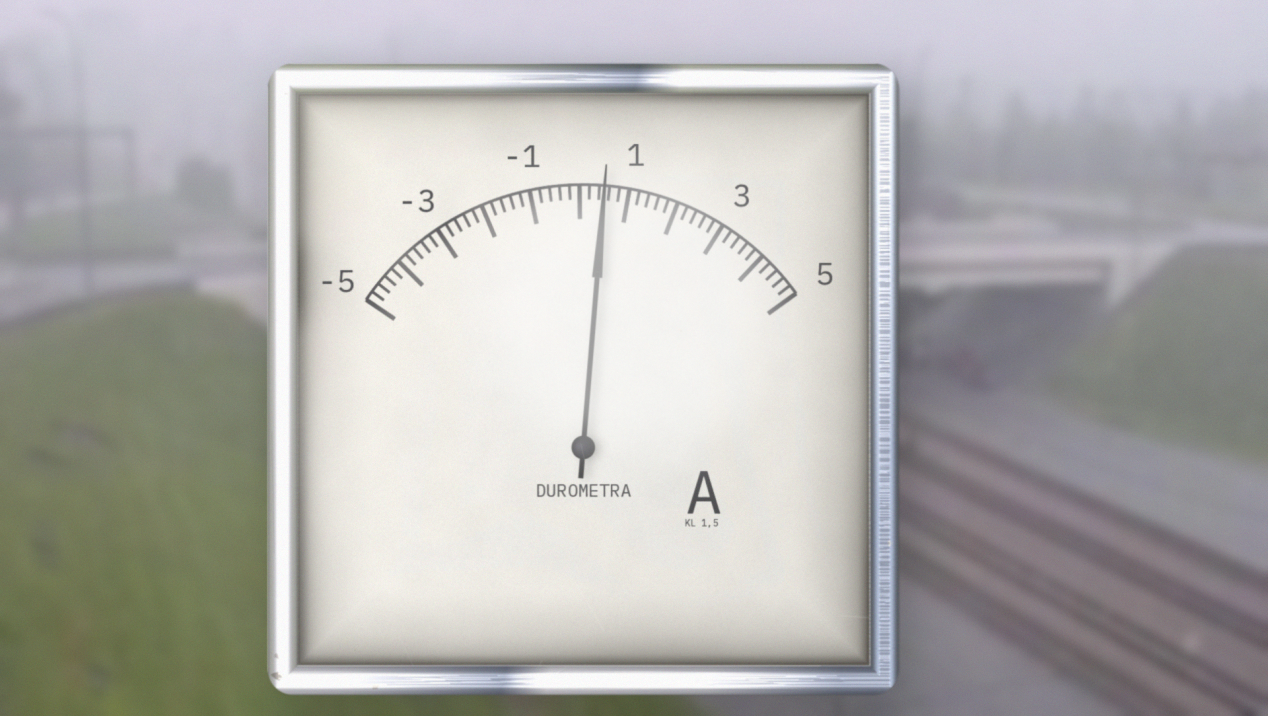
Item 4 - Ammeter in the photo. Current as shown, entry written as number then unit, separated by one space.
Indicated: 0.5 A
